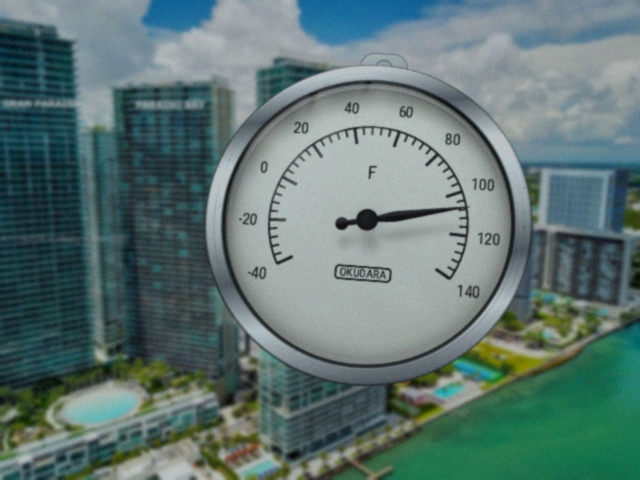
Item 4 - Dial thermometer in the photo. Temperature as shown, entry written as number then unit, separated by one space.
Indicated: 108 °F
